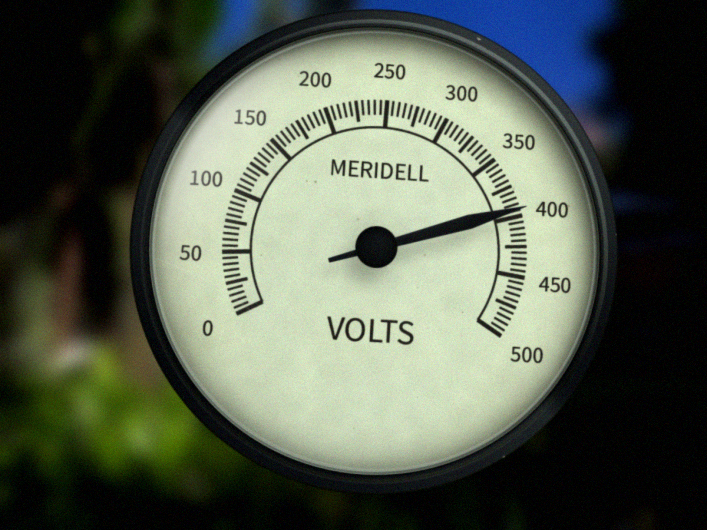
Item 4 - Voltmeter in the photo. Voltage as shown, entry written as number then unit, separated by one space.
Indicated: 395 V
